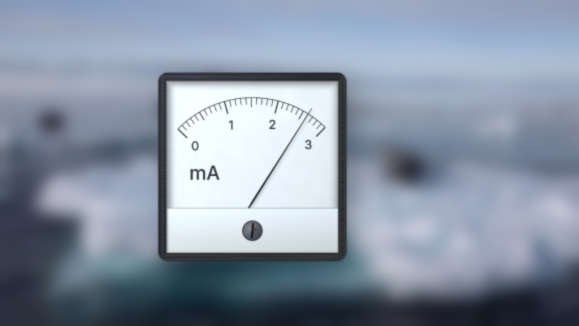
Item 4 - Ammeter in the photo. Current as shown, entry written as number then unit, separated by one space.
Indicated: 2.6 mA
